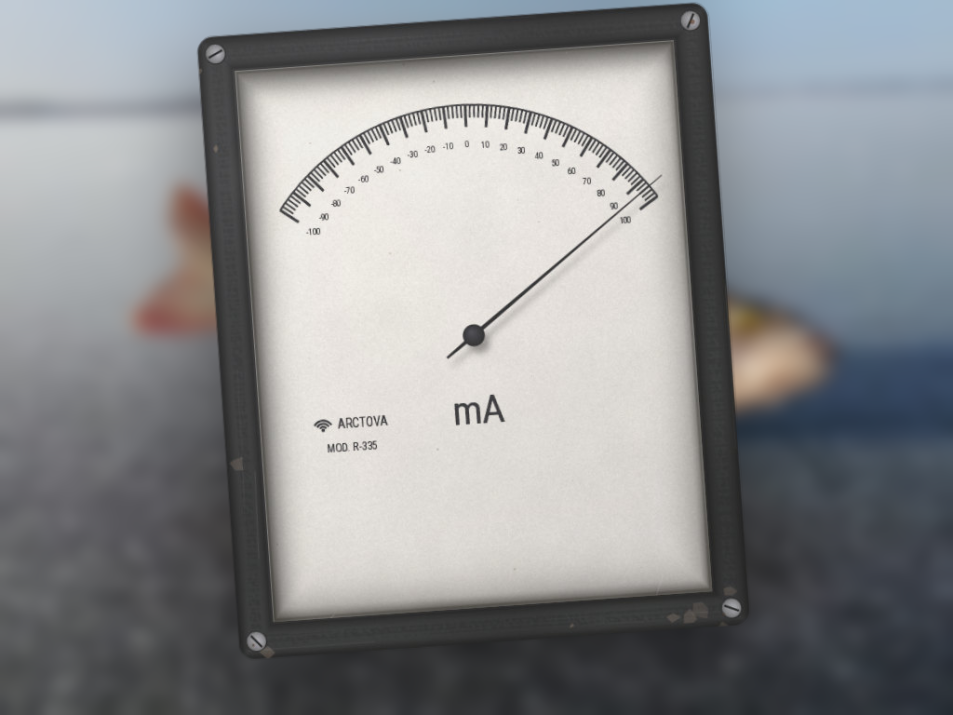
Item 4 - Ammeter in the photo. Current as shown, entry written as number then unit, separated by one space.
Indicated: 94 mA
